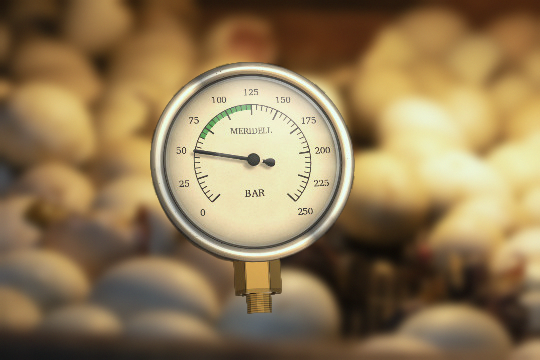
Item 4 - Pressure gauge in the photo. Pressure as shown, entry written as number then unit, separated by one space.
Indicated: 50 bar
